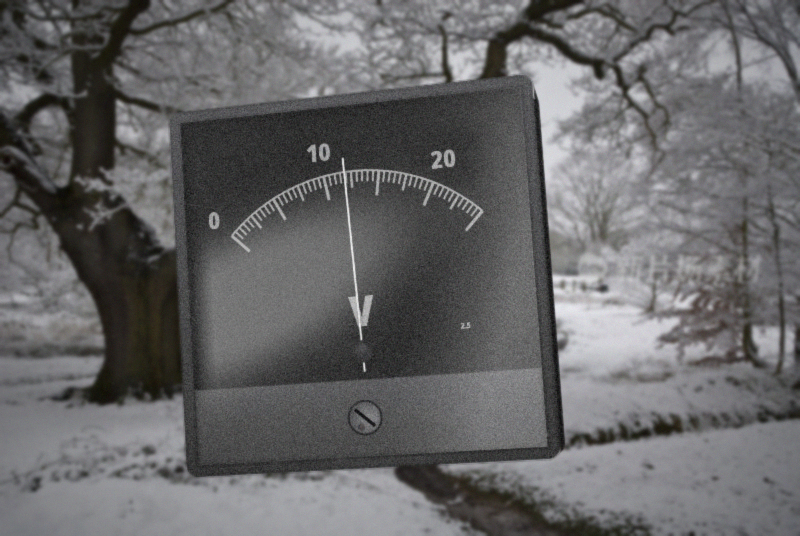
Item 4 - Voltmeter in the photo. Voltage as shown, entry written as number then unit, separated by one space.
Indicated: 12 V
